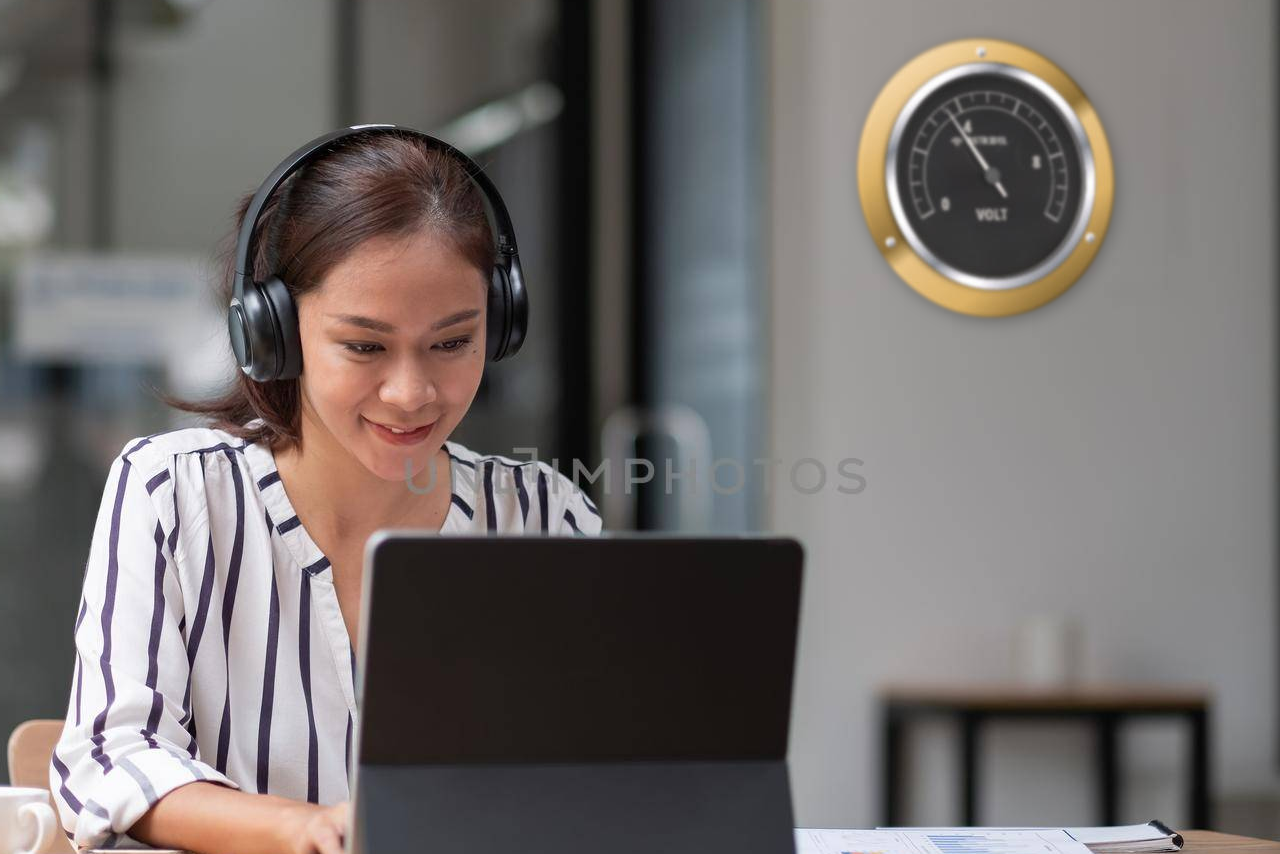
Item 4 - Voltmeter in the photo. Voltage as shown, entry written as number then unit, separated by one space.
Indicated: 3.5 V
